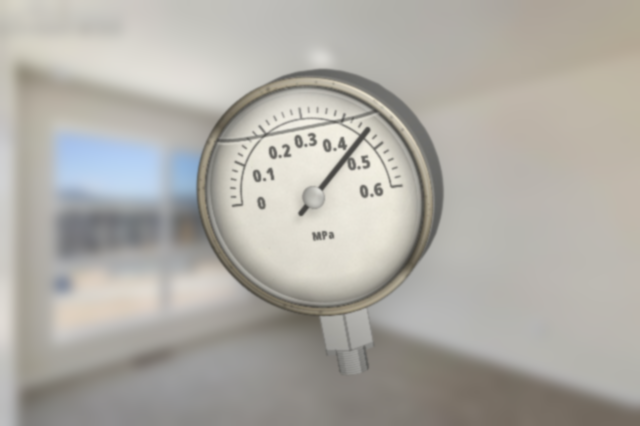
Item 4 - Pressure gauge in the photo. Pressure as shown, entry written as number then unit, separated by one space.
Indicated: 0.46 MPa
